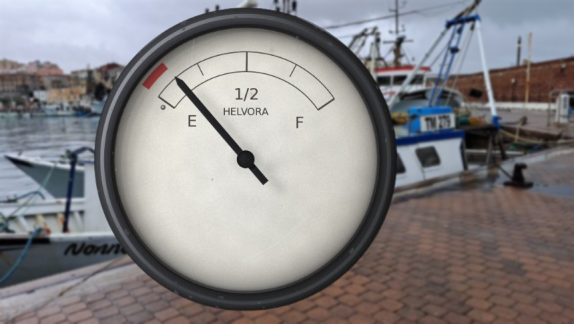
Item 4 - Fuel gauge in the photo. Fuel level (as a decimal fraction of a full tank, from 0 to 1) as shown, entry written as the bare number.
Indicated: 0.125
